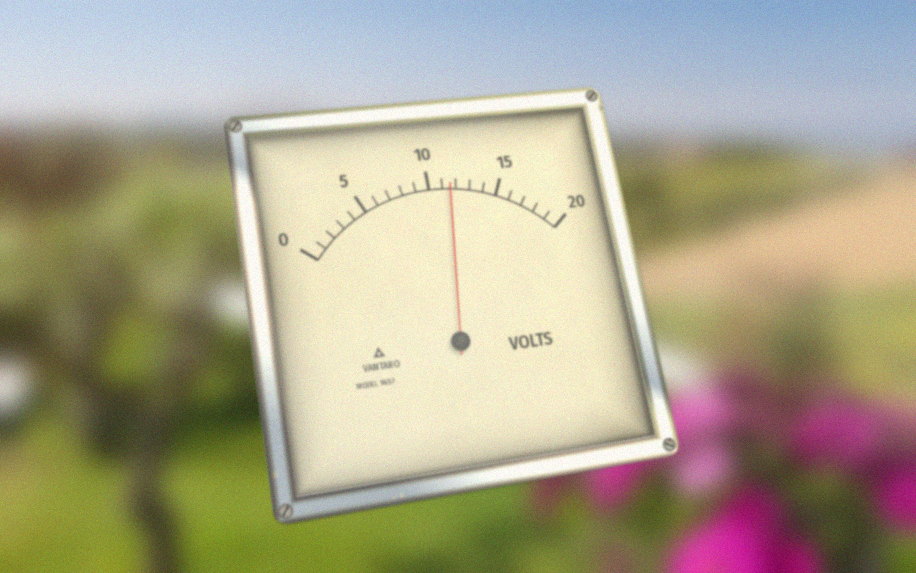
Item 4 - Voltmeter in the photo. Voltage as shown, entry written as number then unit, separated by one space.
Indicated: 11.5 V
